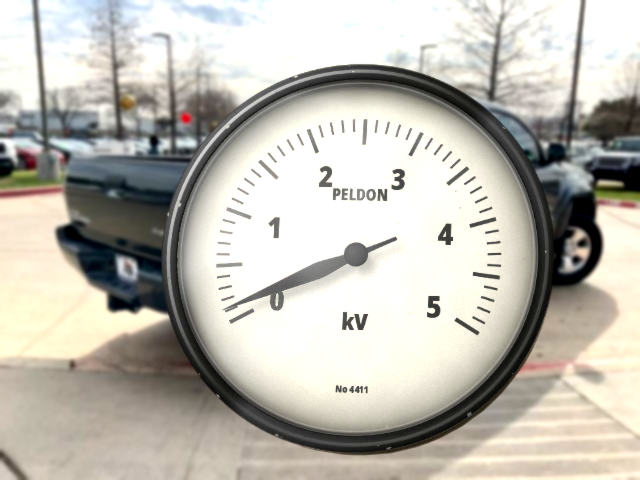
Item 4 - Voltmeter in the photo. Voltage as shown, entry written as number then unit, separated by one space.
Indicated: 0.1 kV
